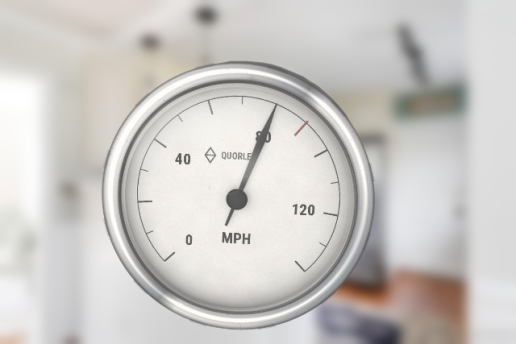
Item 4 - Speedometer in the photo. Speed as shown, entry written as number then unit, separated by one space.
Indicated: 80 mph
